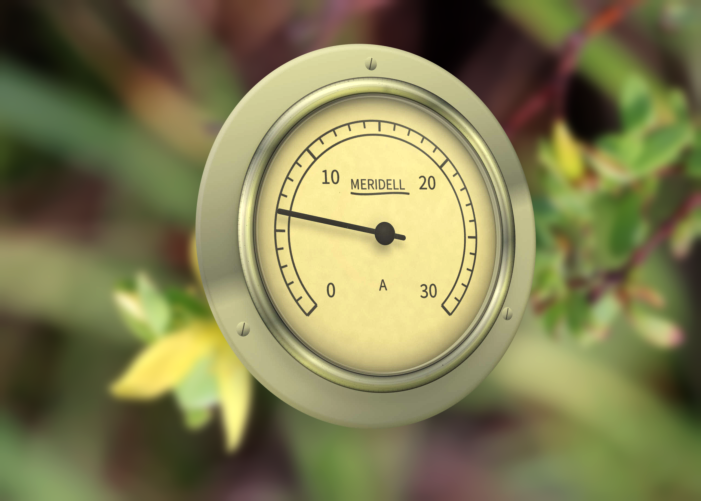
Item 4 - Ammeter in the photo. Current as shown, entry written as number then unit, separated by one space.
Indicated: 6 A
